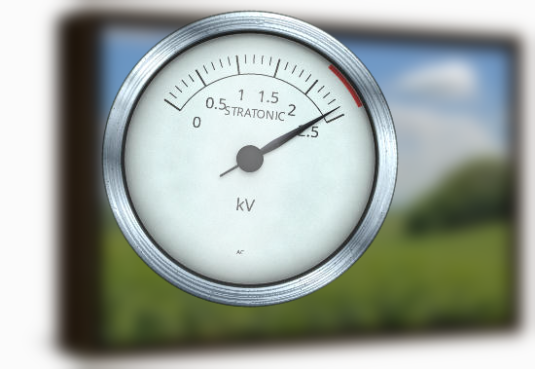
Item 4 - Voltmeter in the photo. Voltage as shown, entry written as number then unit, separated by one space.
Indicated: 2.4 kV
